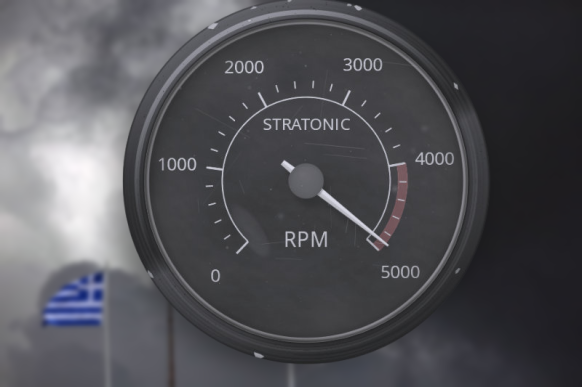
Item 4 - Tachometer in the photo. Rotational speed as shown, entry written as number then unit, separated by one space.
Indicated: 4900 rpm
